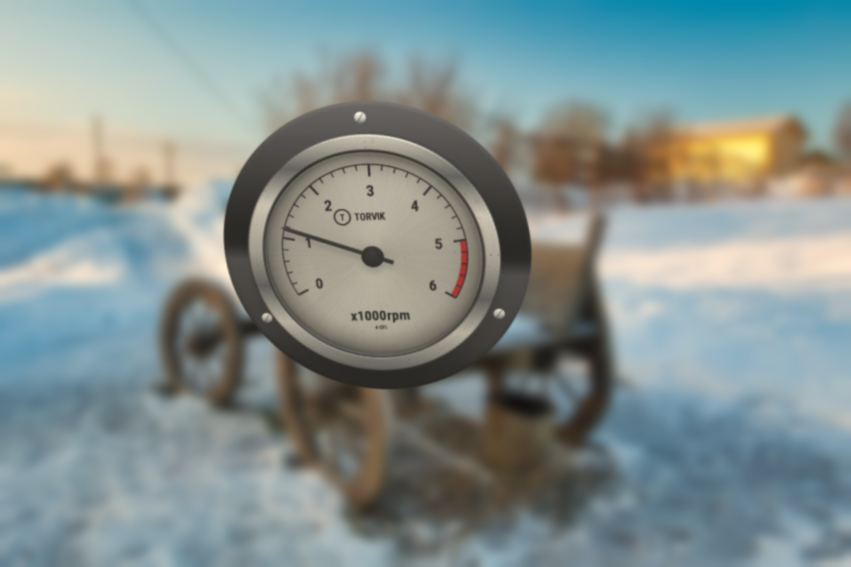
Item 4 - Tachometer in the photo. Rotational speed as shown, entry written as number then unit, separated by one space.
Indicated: 1200 rpm
